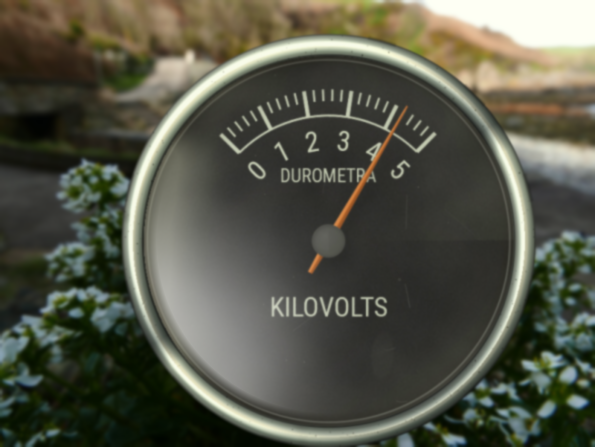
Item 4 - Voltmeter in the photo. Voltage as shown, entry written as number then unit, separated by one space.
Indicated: 4.2 kV
